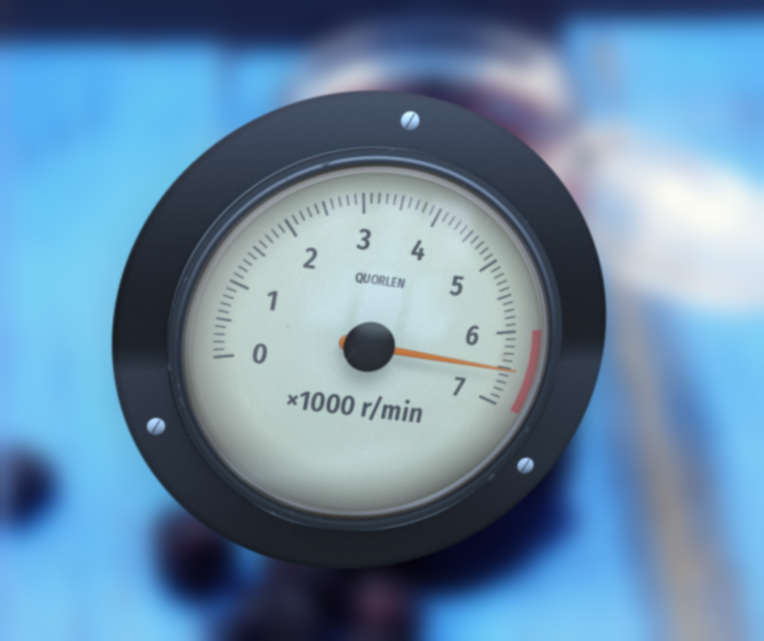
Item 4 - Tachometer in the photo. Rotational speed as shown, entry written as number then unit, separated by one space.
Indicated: 6500 rpm
